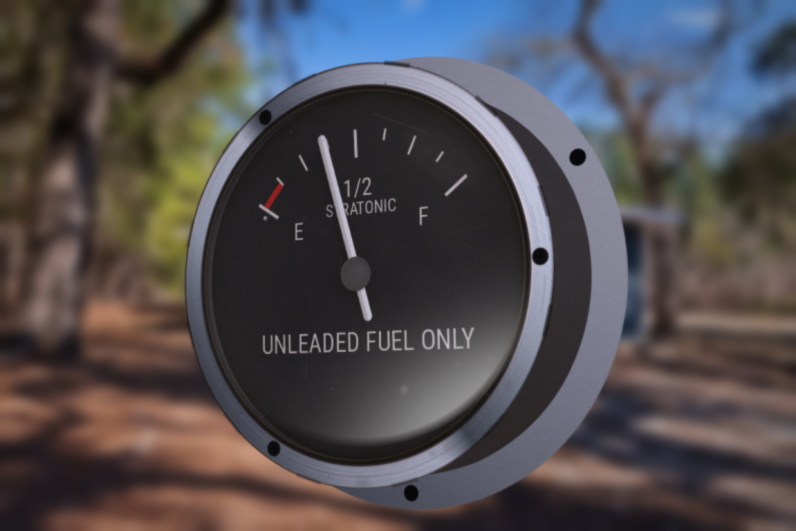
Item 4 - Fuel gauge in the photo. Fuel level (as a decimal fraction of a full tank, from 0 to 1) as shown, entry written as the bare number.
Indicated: 0.375
